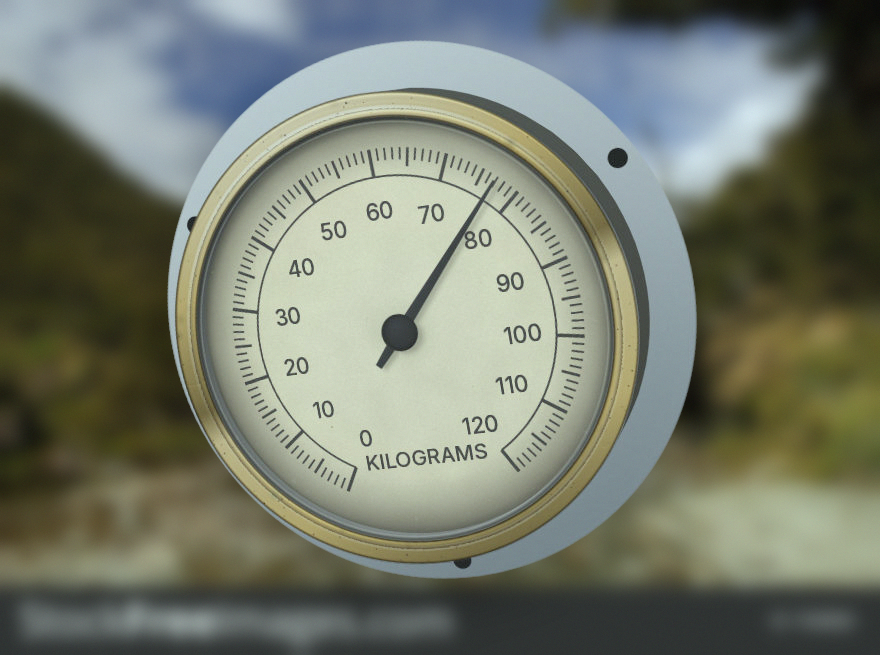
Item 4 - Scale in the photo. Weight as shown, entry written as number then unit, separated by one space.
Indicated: 77 kg
